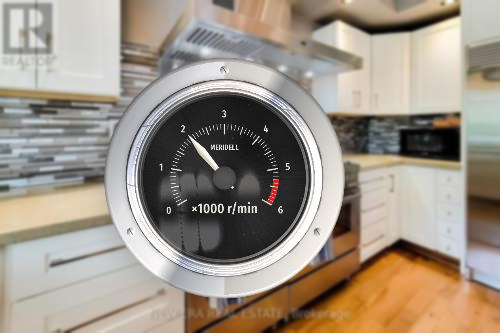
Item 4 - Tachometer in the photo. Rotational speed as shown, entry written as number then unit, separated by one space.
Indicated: 2000 rpm
